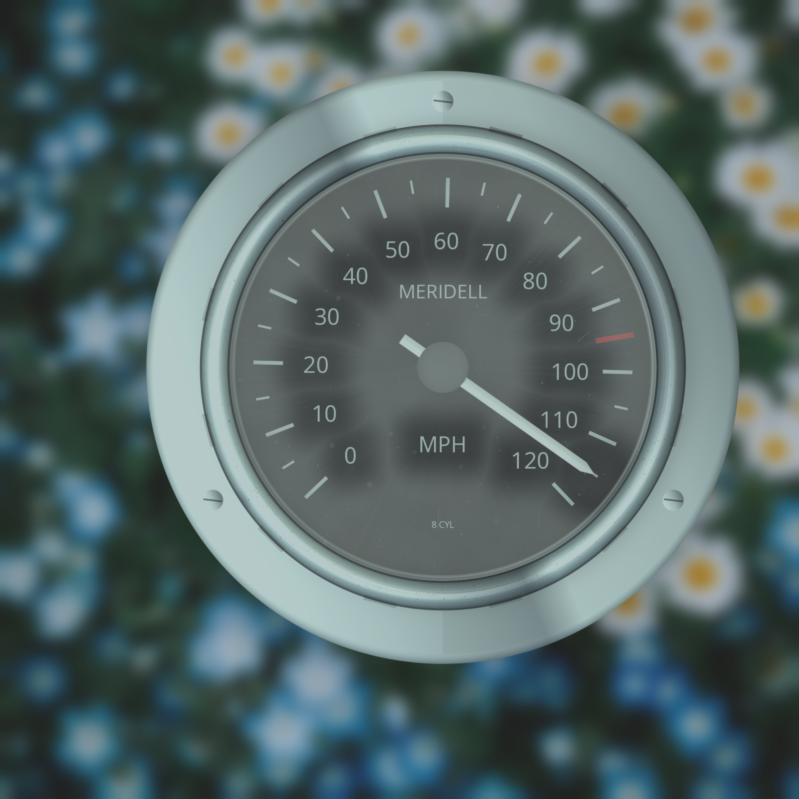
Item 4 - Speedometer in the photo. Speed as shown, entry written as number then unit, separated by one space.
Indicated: 115 mph
